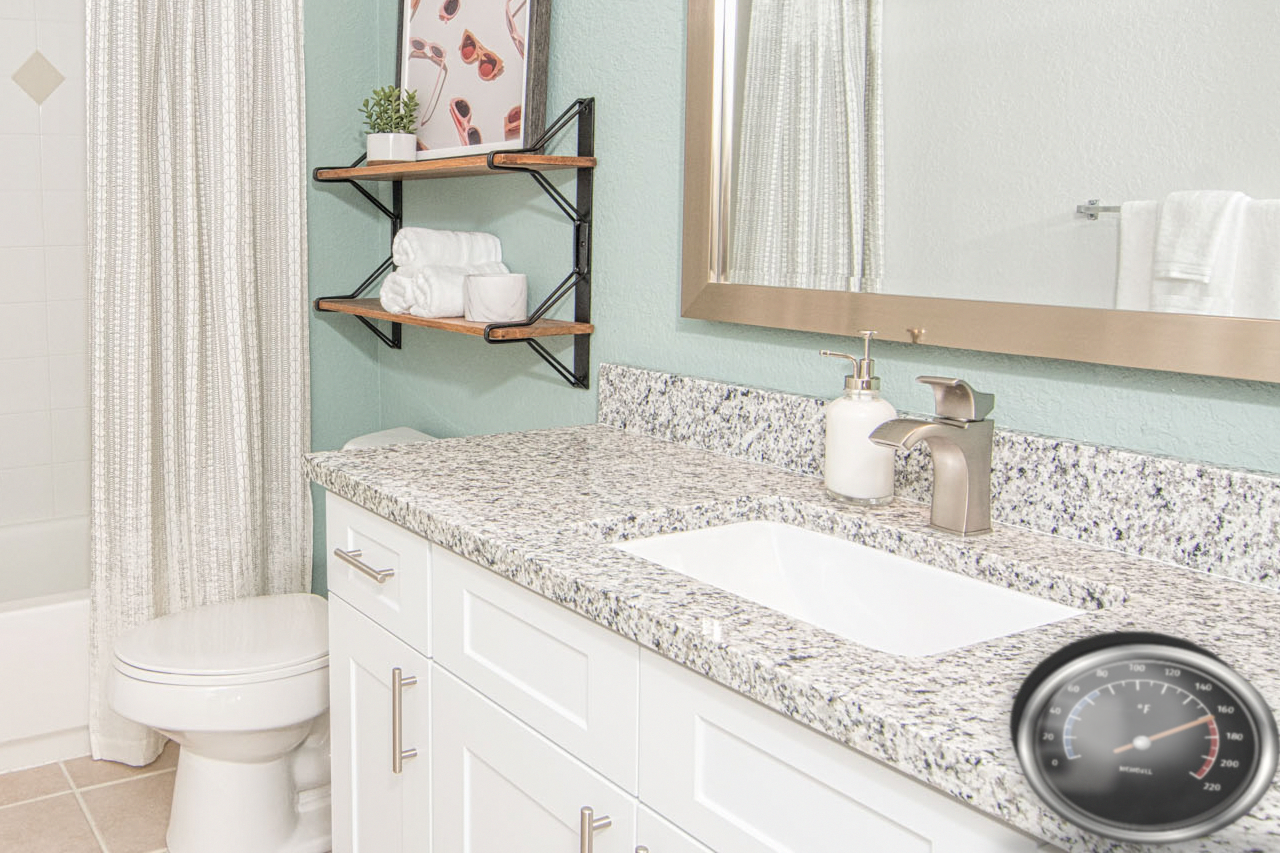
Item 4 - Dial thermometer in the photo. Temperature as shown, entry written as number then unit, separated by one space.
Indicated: 160 °F
